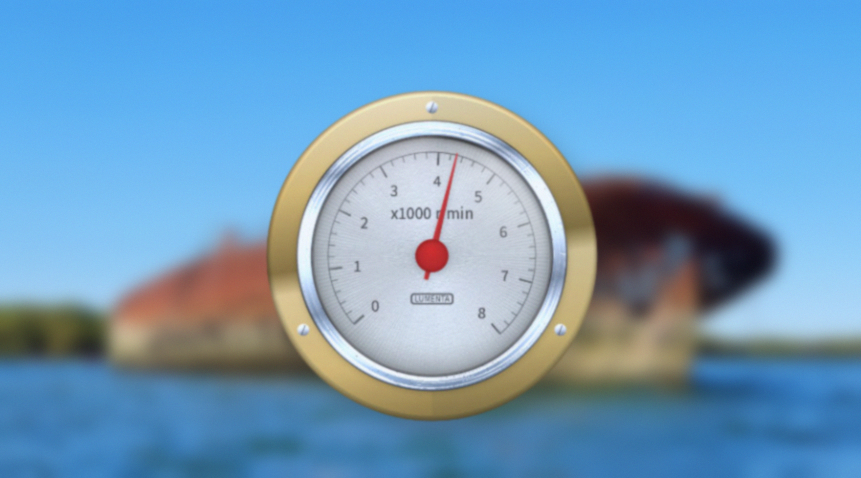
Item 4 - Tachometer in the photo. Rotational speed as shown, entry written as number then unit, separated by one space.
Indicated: 4300 rpm
